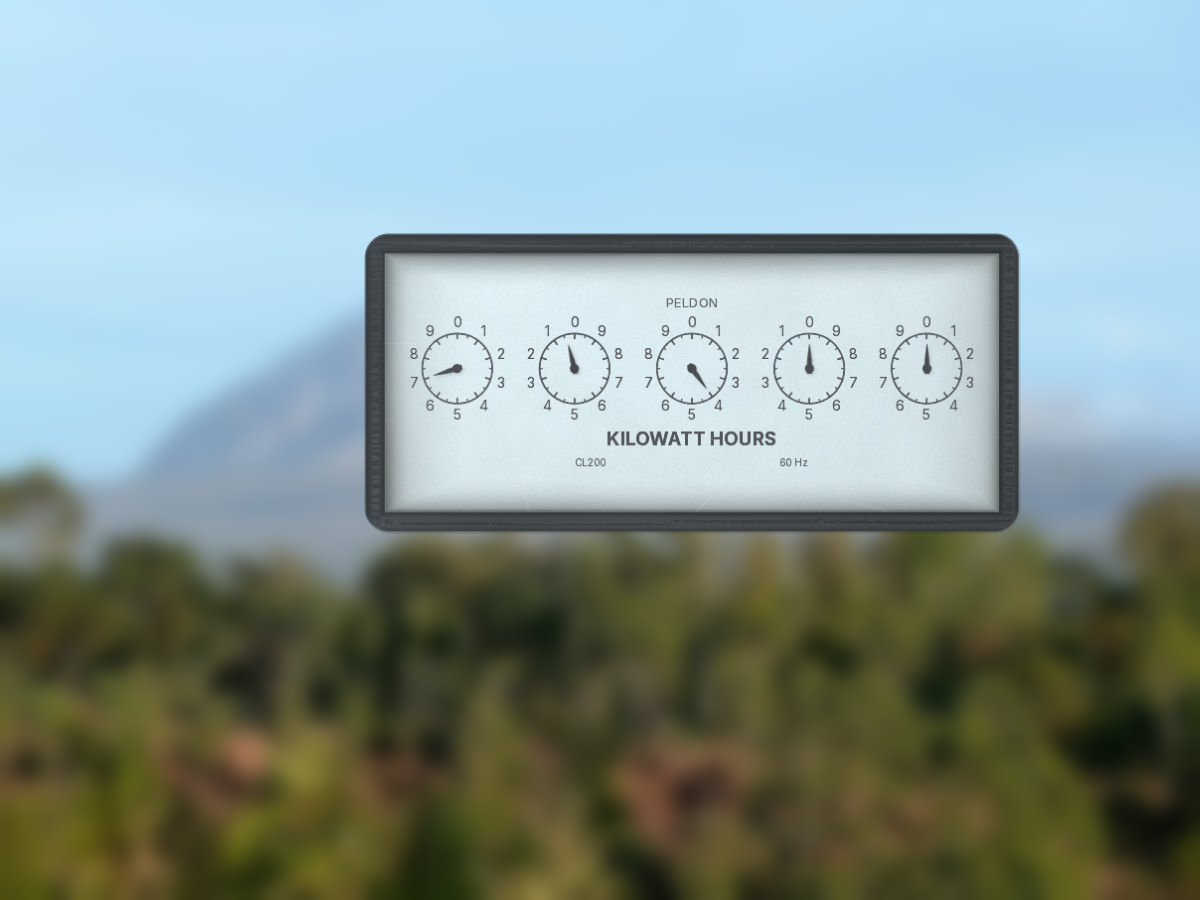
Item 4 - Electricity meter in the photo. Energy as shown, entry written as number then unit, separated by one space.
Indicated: 70400 kWh
